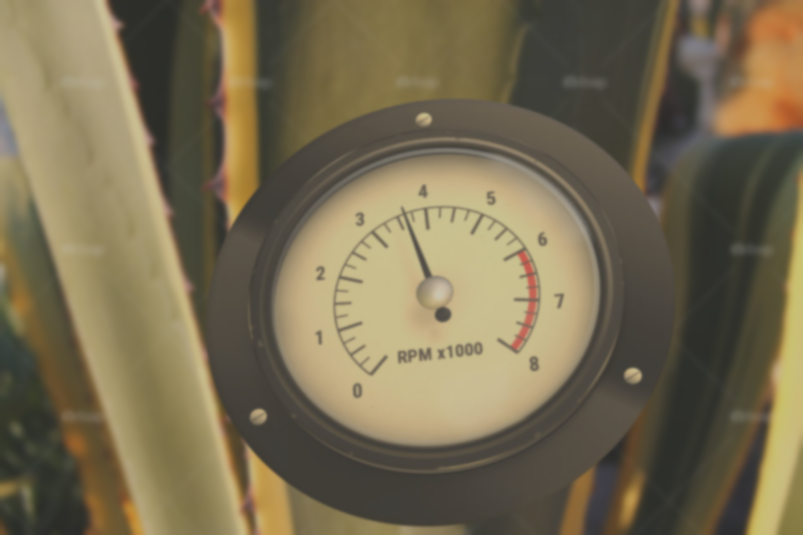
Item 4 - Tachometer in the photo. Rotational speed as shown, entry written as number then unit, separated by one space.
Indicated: 3625 rpm
